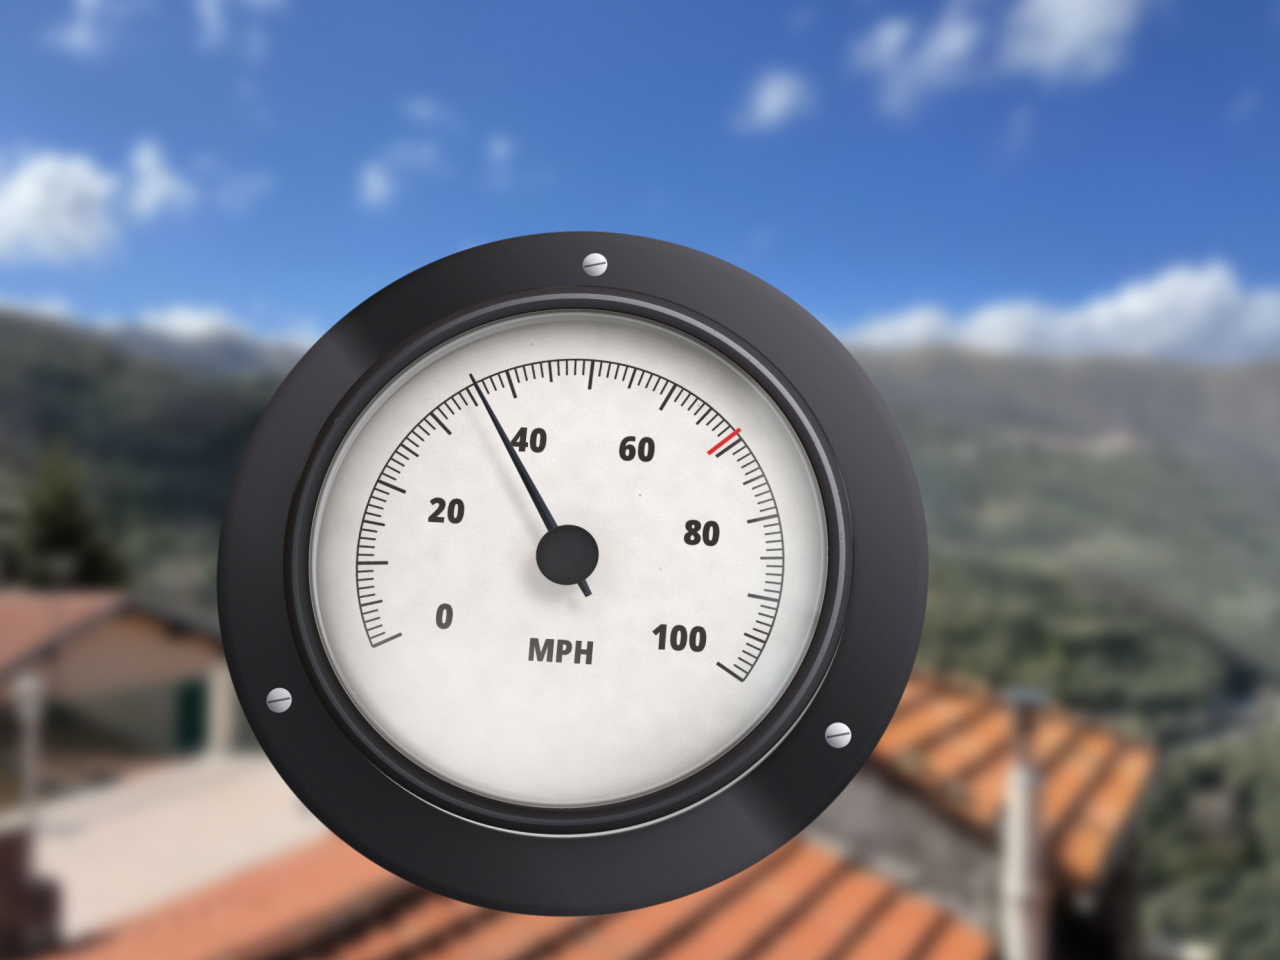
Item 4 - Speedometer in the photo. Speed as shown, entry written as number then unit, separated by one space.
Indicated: 36 mph
